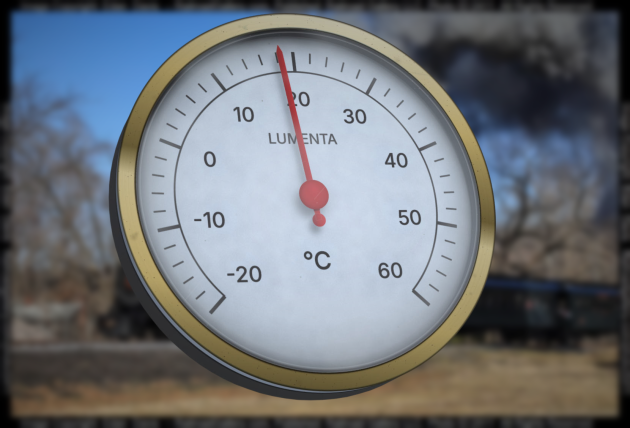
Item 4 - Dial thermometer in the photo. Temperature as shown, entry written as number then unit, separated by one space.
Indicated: 18 °C
